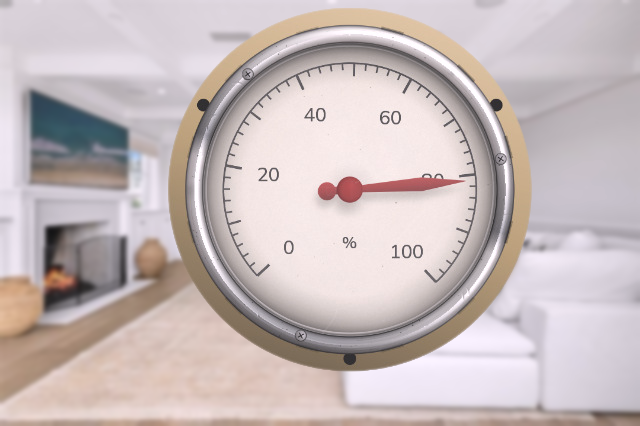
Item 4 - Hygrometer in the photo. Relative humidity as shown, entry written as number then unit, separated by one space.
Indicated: 81 %
